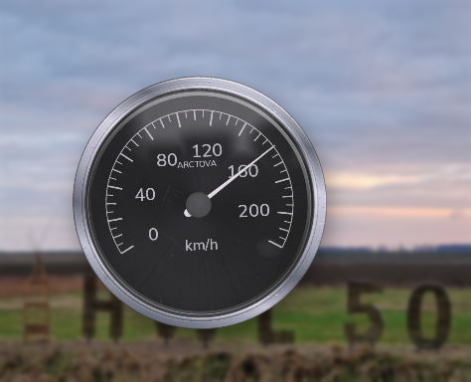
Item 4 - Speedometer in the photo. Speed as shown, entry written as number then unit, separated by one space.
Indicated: 160 km/h
